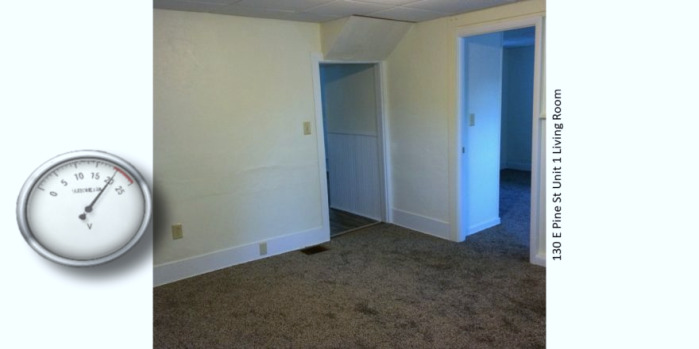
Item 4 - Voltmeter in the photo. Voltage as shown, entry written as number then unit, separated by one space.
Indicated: 20 V
